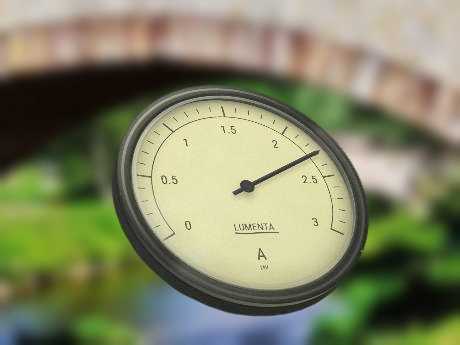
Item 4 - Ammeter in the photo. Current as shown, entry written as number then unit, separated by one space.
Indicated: 2.3 A
